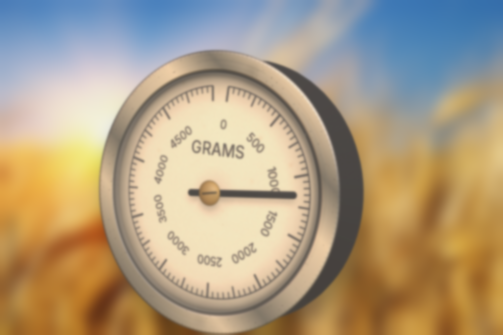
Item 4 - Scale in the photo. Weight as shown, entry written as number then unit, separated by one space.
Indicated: 1150 g
